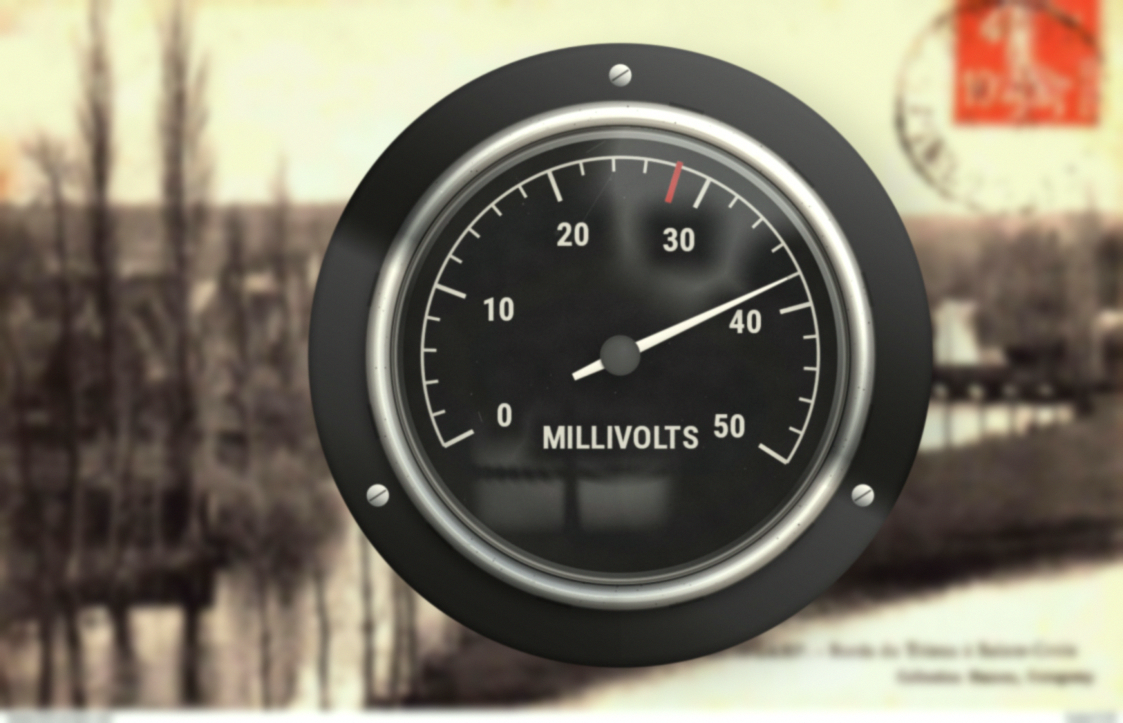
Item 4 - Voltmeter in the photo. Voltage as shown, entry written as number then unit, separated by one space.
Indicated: 38 mV
